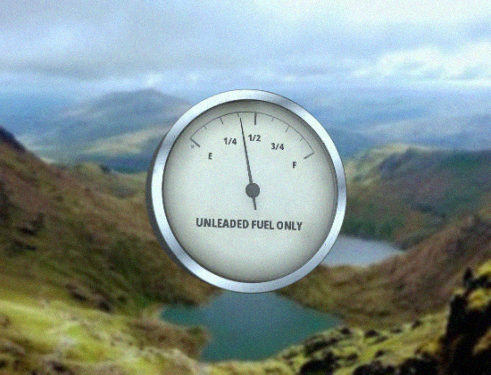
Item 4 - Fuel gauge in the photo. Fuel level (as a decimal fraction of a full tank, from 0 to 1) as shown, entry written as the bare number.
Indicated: 0.375
